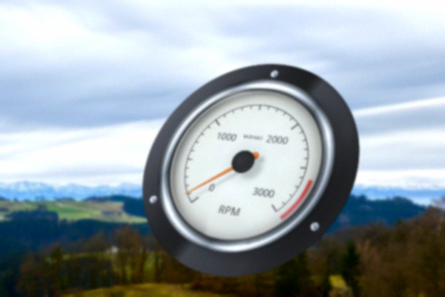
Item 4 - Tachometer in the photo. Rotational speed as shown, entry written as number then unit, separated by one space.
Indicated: 100 rpm
